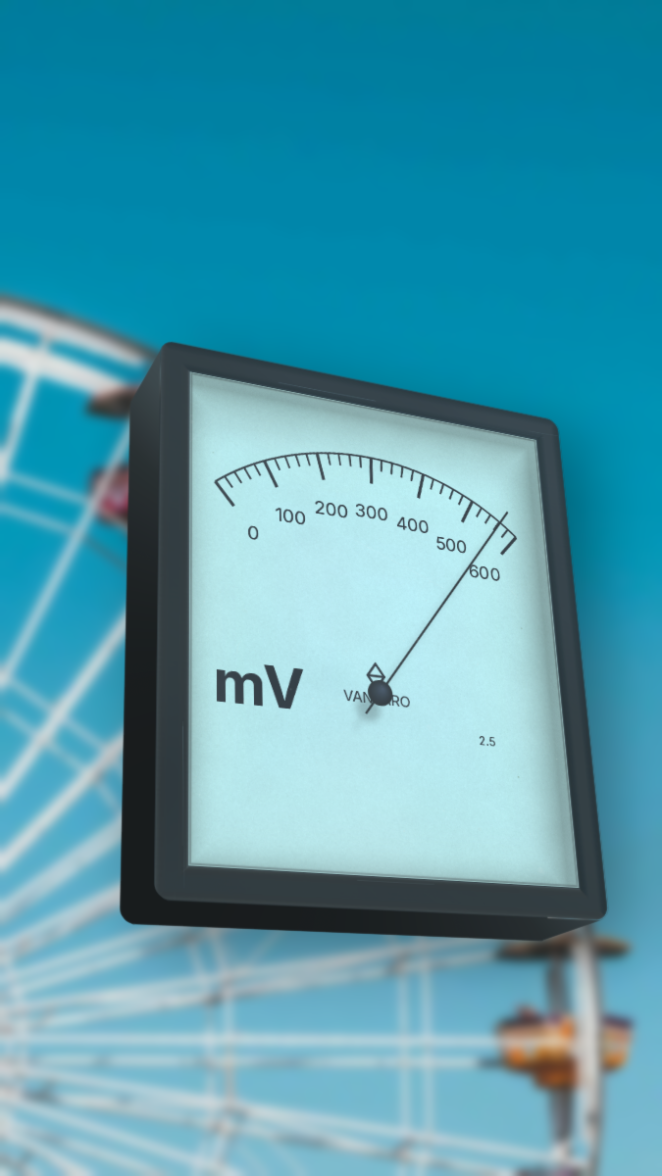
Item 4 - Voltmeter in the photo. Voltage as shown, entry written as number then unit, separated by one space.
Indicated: 560 mV
